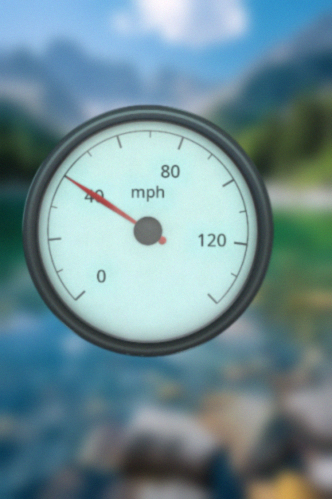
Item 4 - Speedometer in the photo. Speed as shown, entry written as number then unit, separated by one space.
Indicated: 40 mph
